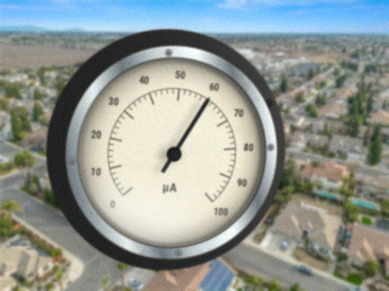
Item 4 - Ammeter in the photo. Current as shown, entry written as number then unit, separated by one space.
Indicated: 60 µA
